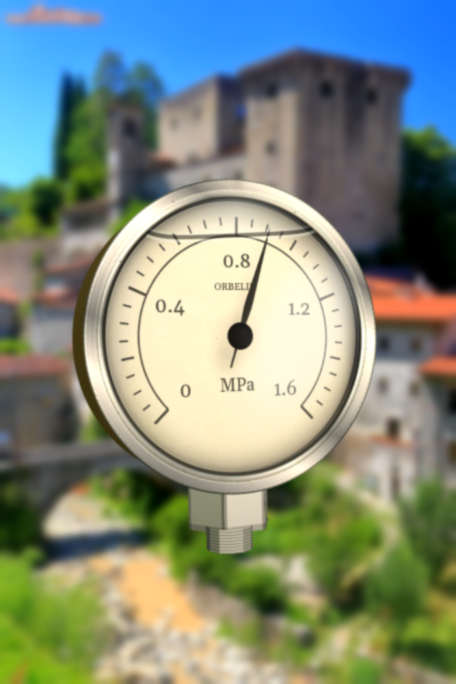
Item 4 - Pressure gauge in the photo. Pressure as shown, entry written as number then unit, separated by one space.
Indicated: 0.9 MPa
